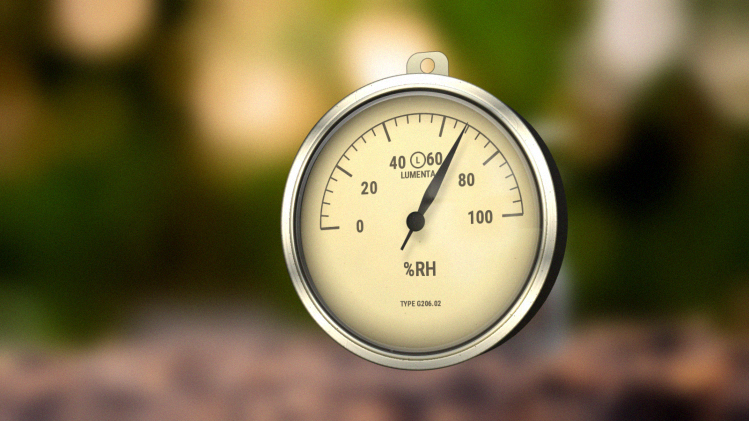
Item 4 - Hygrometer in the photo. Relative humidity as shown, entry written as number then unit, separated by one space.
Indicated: 68 %
